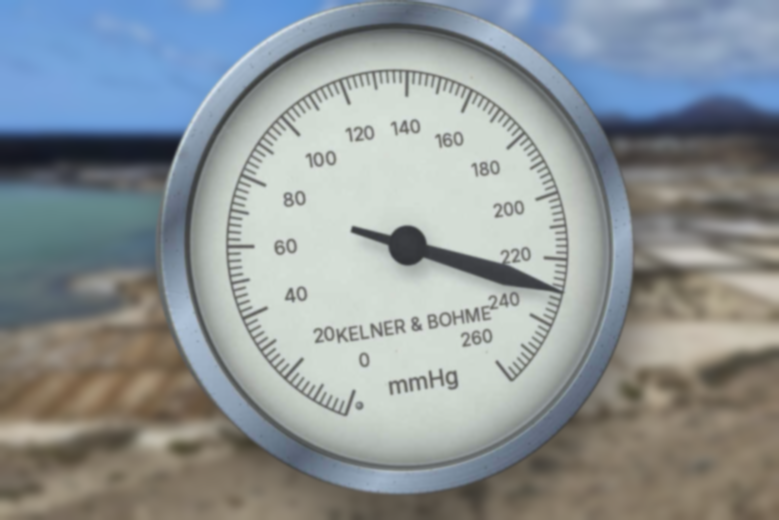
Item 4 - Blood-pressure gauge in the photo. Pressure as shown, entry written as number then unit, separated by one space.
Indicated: 230 mmHg
